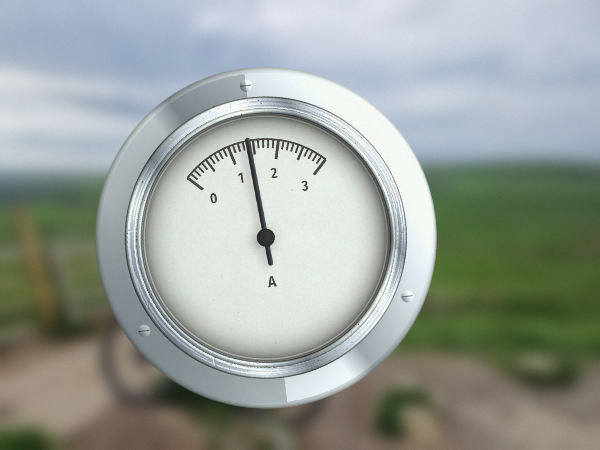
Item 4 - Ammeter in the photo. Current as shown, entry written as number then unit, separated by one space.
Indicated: 1.4 A
